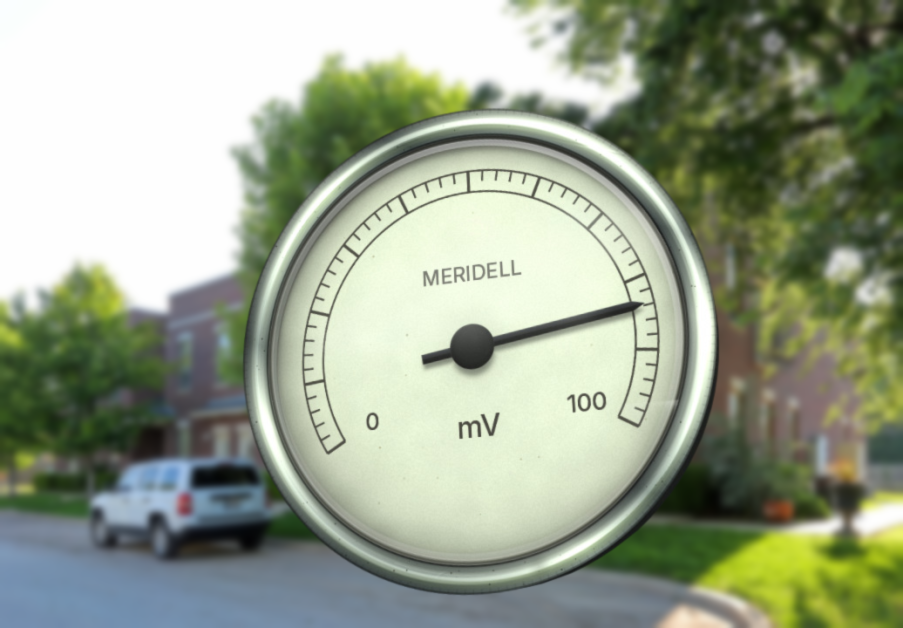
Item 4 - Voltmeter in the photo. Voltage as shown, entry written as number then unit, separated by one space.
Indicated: 84 mV
